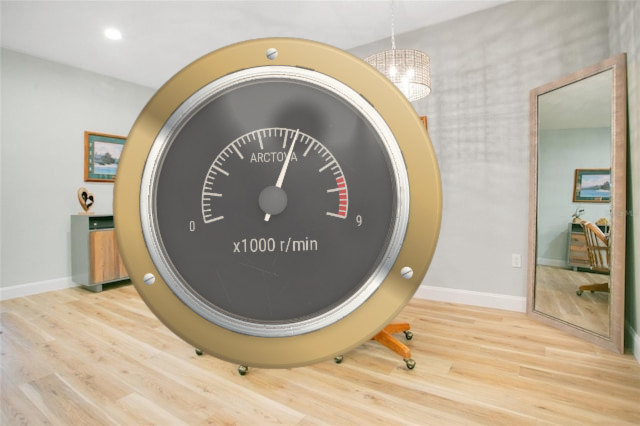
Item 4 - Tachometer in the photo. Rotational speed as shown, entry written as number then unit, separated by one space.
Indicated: 5400 rpm
